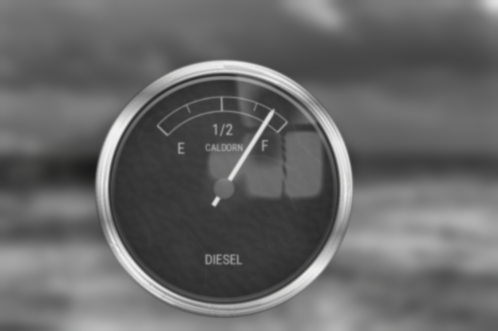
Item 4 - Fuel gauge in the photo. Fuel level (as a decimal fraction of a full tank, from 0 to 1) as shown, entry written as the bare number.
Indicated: 0.875
